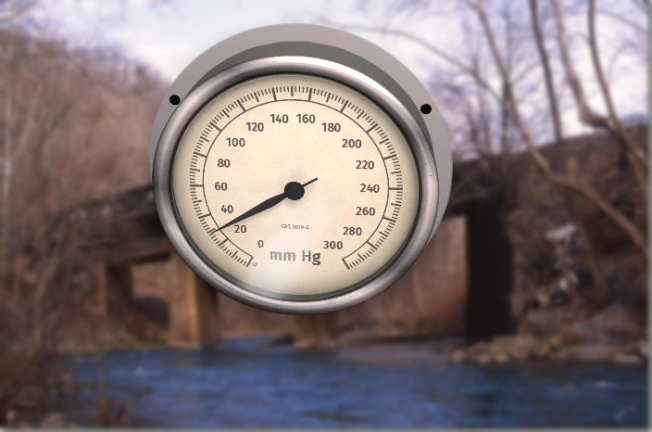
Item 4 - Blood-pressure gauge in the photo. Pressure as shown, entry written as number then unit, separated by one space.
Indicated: 30 mmHg
